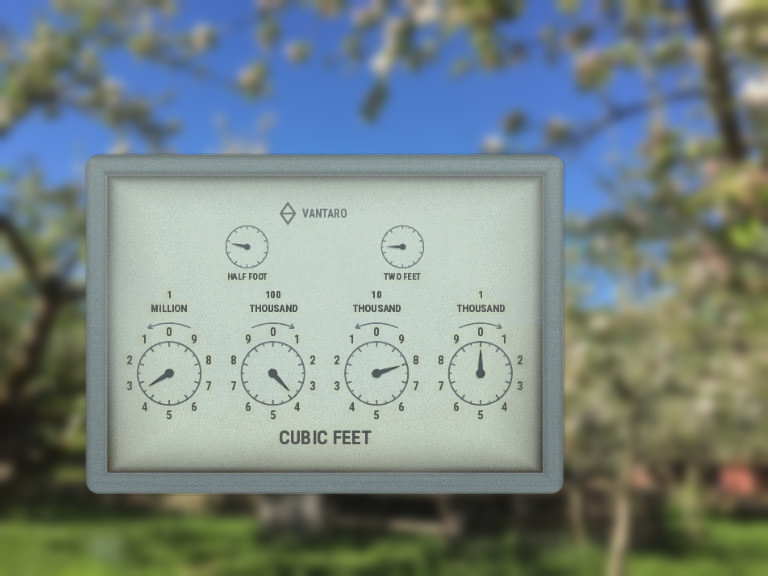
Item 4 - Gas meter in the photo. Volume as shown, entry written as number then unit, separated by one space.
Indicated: 338000 ft³
